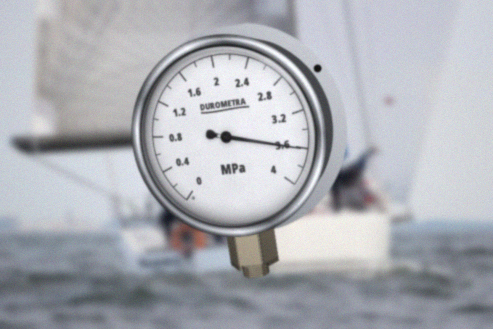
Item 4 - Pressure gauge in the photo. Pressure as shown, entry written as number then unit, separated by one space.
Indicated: 3.6 MPa
